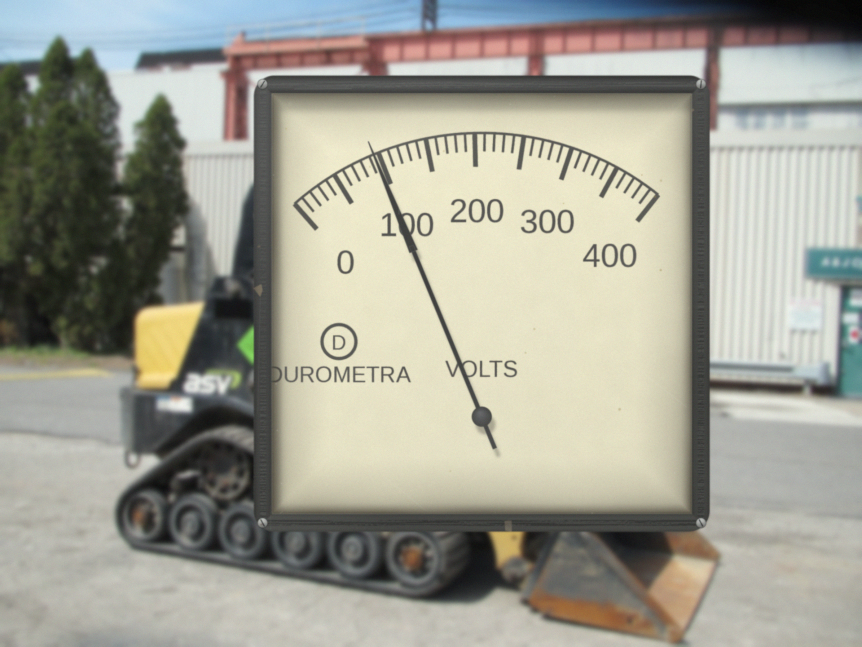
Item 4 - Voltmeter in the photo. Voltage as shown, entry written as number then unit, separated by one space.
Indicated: 95 V
